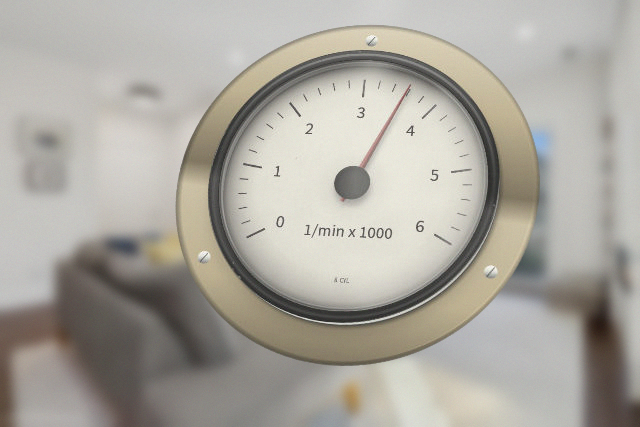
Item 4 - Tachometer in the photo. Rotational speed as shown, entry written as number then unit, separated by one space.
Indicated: 3600 rpm
